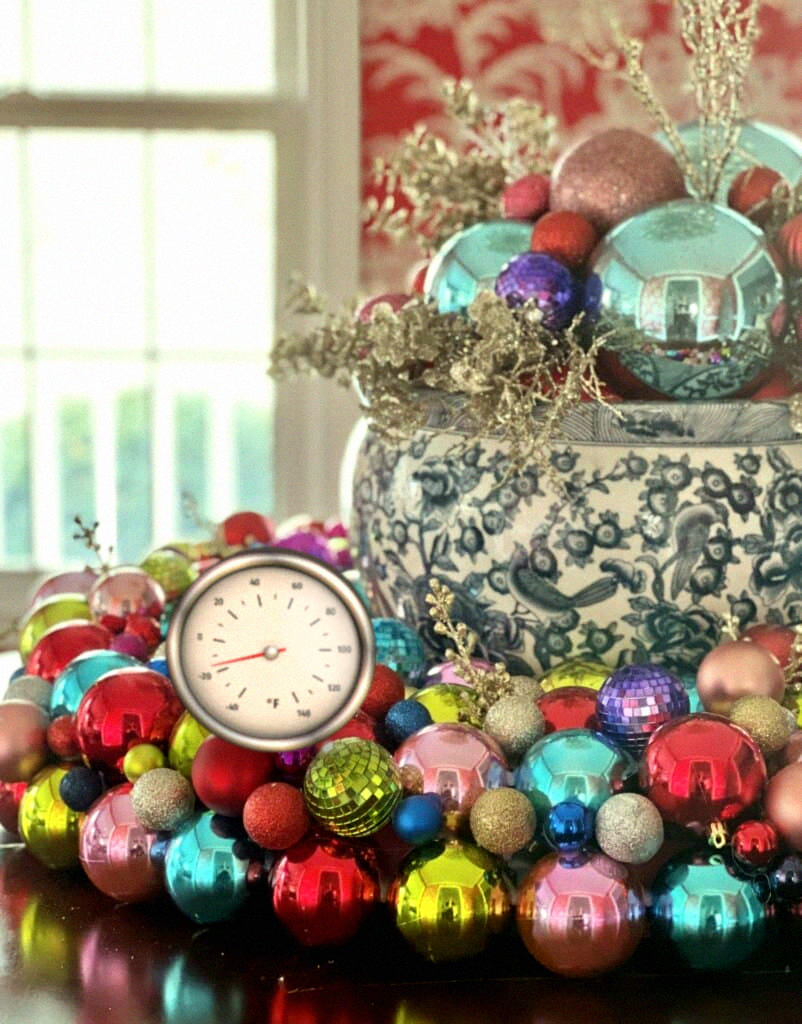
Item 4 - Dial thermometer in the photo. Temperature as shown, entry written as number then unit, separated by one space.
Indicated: -15 °F
